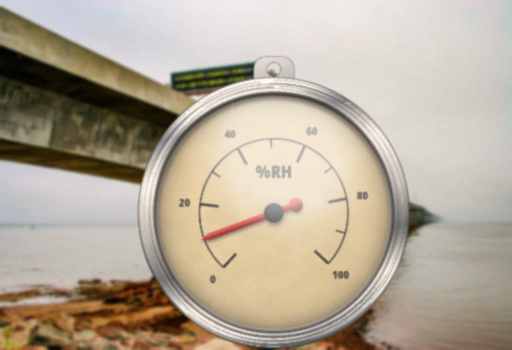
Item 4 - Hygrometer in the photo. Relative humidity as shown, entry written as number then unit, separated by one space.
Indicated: 10 %
